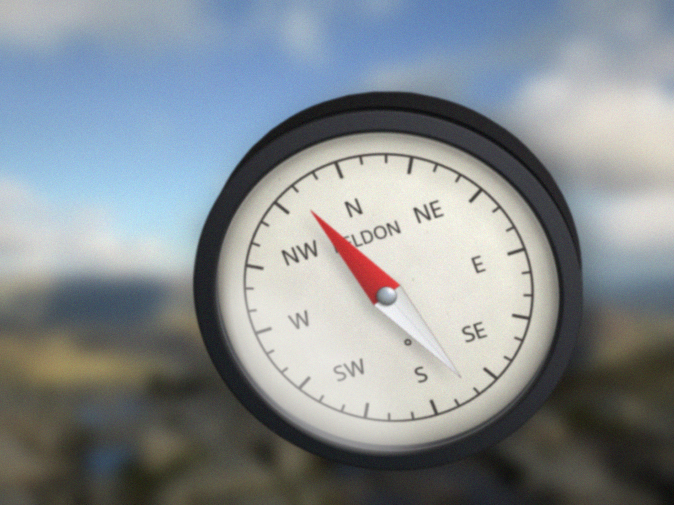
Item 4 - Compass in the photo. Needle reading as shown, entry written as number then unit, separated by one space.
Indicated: 340 °
